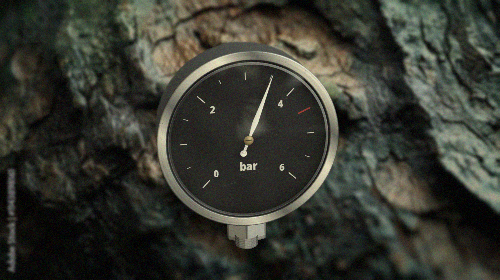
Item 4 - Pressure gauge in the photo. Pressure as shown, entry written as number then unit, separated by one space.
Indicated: 3.5 bar
